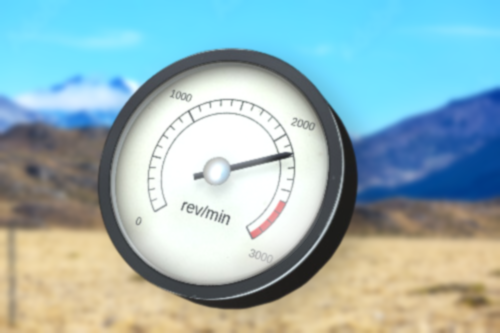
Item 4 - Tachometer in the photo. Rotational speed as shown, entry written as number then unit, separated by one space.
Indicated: 2200 rpm
